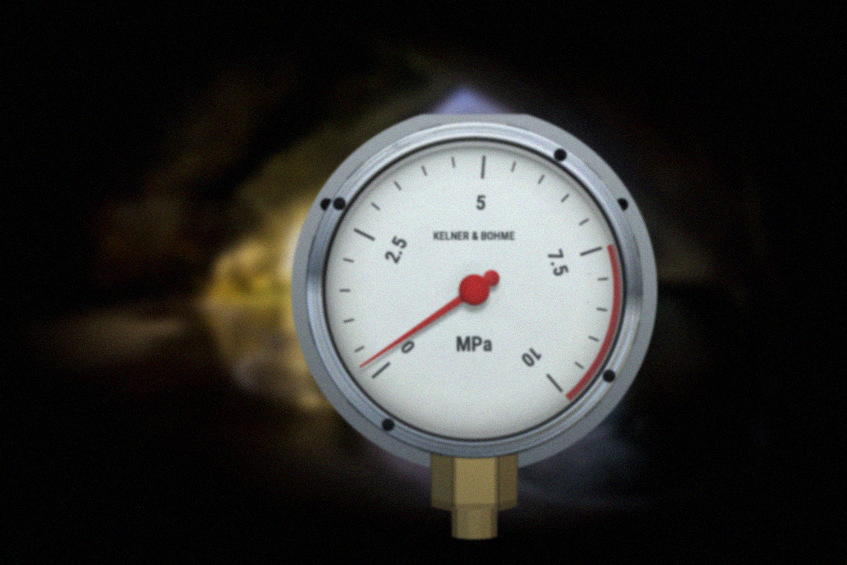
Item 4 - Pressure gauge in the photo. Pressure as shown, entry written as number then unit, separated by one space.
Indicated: 0.25 MPa
